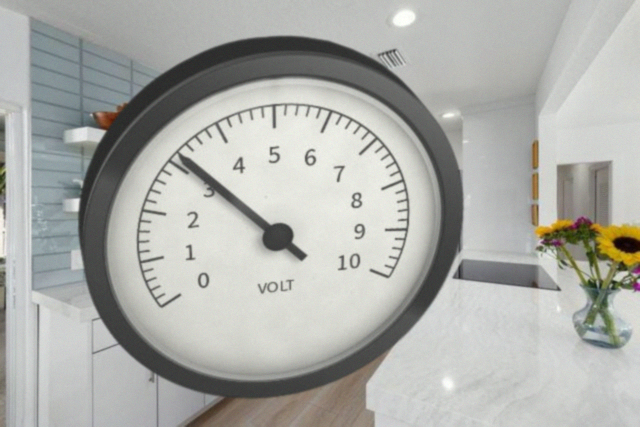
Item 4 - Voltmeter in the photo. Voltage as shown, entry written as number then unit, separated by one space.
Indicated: 3.2 V
